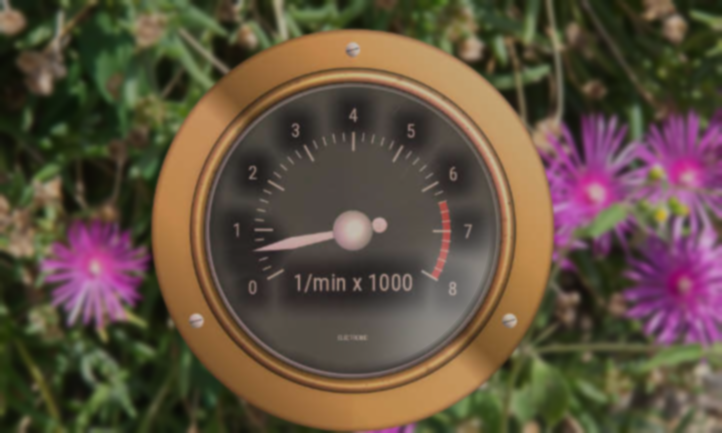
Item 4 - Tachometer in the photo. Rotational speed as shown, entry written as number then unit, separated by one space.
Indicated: 600 rpm
